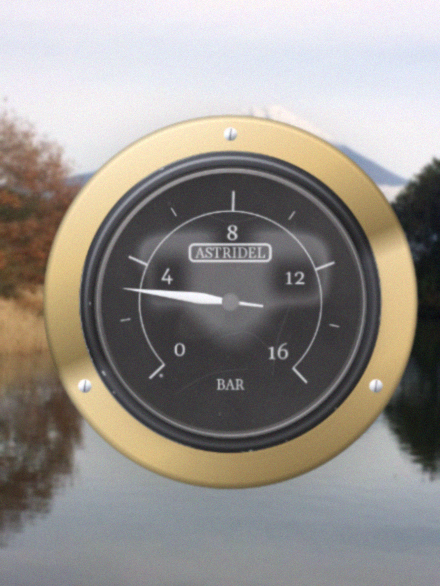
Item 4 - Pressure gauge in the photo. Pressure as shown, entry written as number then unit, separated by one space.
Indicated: 3 bar
